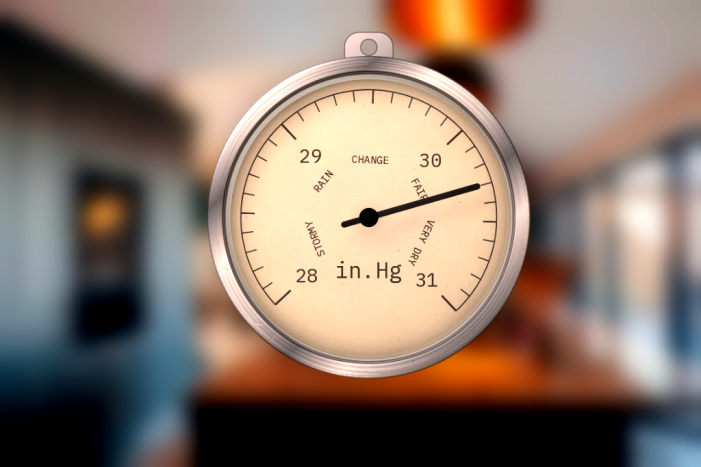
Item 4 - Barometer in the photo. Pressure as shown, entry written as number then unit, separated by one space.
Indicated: 30.3 inHg
